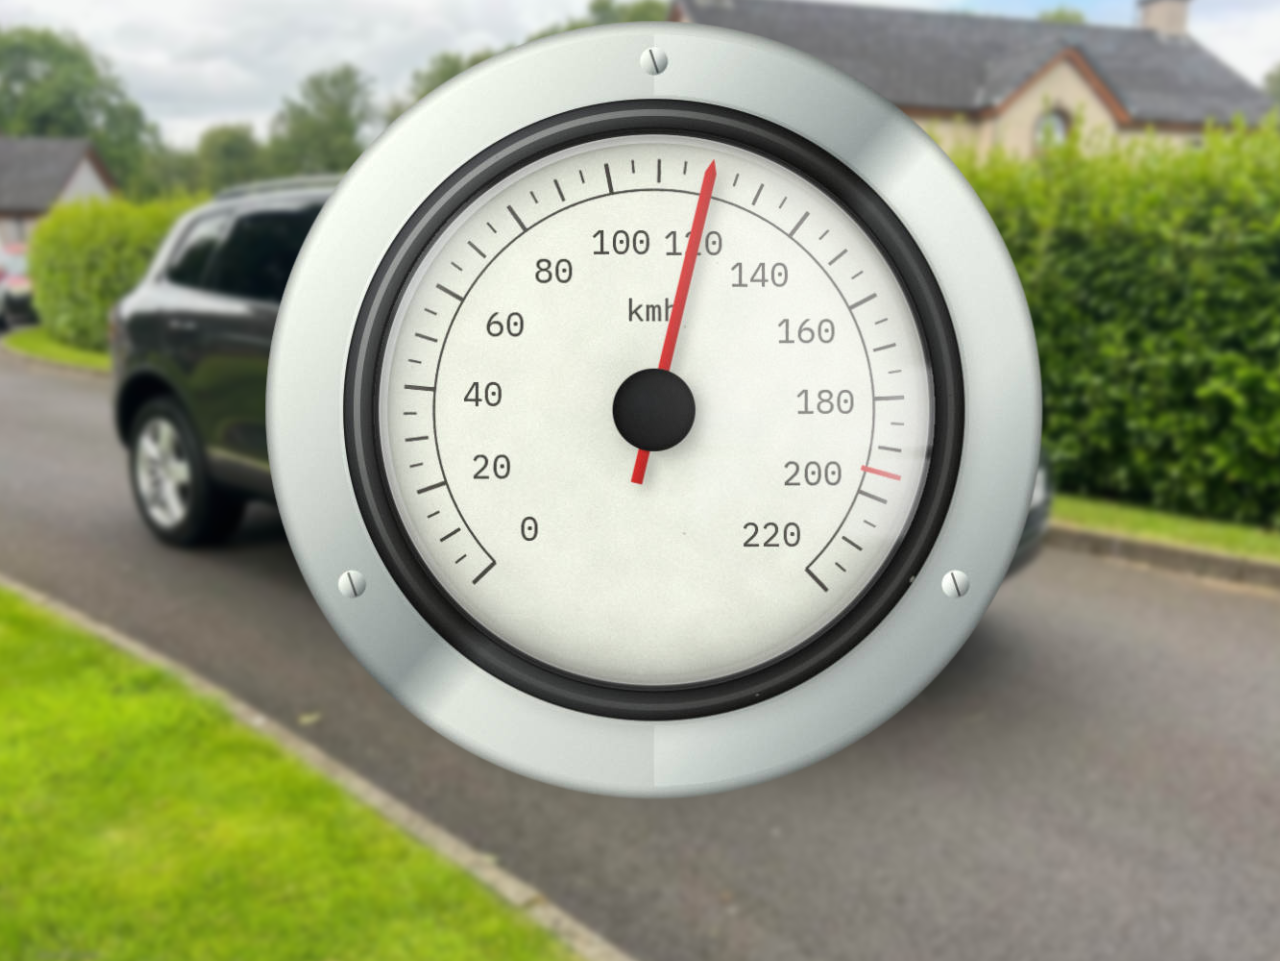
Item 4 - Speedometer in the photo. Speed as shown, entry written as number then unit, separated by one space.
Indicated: 120 km/h
